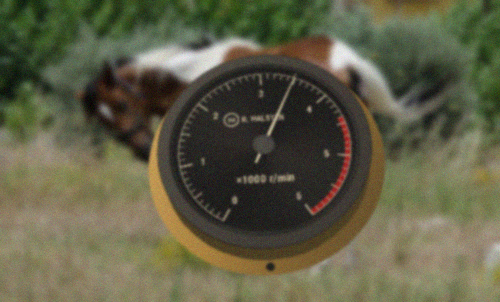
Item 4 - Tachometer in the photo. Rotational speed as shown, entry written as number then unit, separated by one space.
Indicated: 3500 rpm
